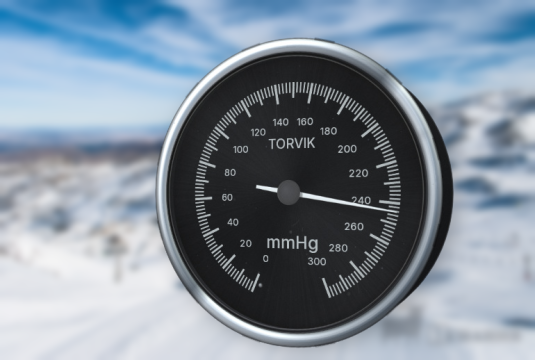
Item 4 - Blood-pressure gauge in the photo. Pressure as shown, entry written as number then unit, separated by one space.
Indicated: 244 mmHg
